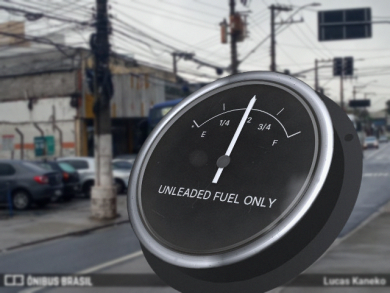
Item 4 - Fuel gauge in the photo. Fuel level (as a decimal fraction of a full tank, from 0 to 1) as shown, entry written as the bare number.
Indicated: 0.5
